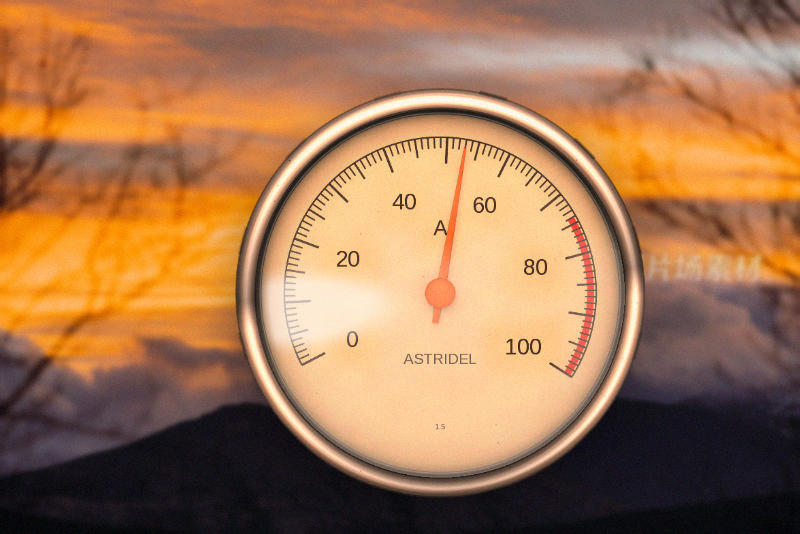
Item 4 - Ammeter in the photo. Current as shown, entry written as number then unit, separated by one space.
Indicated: 53 A
